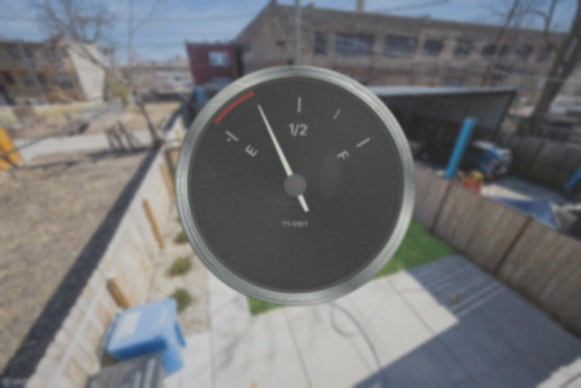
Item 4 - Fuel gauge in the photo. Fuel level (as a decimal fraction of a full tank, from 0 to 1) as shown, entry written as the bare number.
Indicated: 0.25
